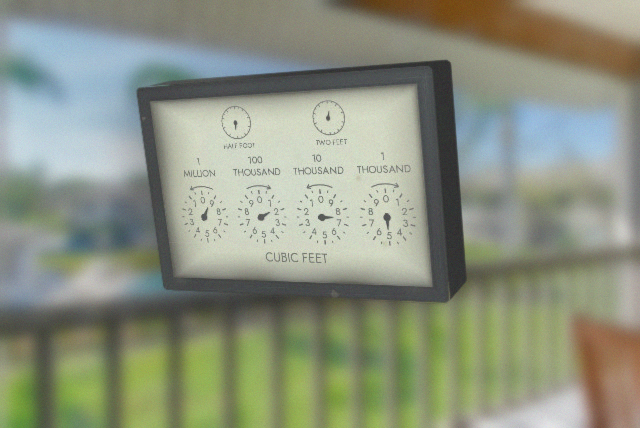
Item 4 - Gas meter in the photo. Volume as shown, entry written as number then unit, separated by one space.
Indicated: 917500 ft³
